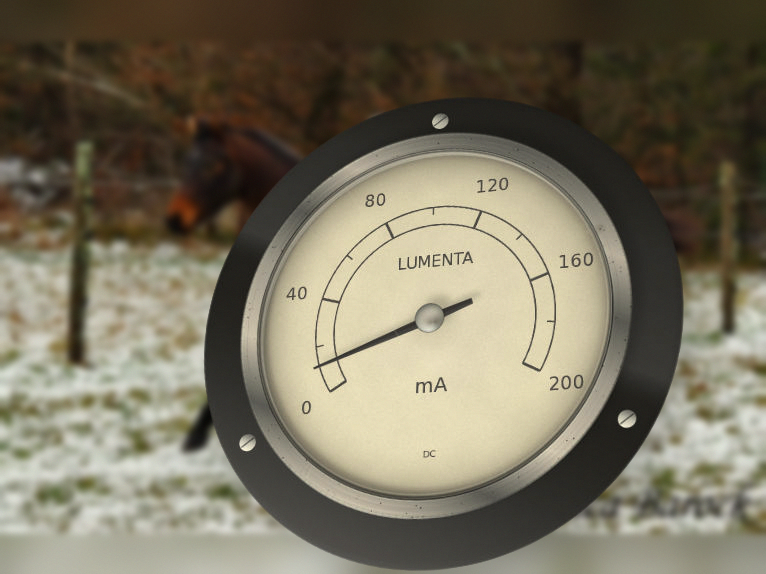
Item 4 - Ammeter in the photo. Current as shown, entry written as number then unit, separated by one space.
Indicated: 10 mA
